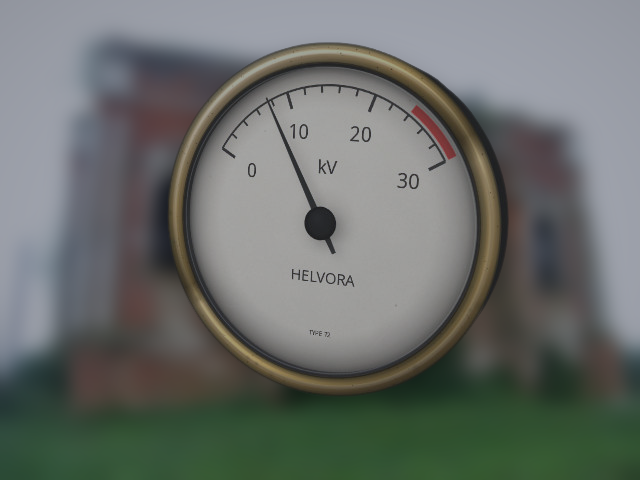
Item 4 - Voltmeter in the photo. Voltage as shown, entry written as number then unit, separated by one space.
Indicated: 8 kV
